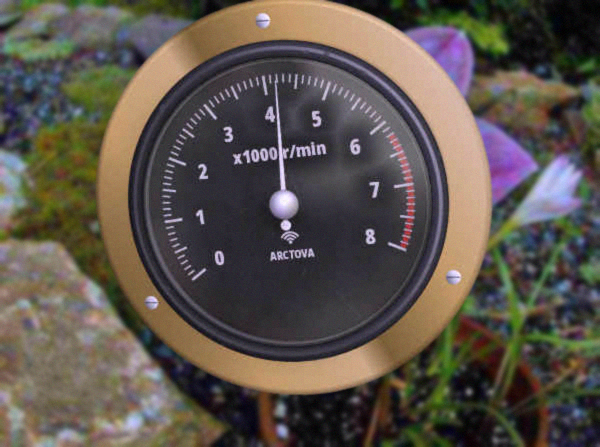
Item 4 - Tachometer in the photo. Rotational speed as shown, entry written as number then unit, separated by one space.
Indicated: 4200 rpm
